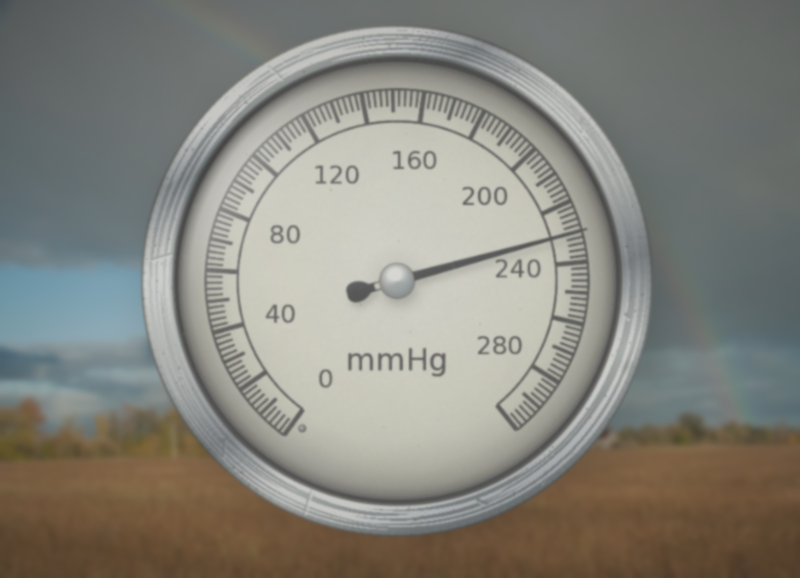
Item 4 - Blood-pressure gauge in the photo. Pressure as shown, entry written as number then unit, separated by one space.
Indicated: 230 mmHg
